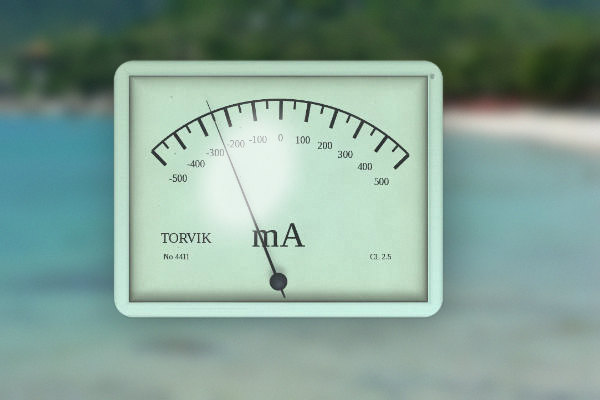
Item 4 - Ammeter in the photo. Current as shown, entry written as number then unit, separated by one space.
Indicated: -250 mA
